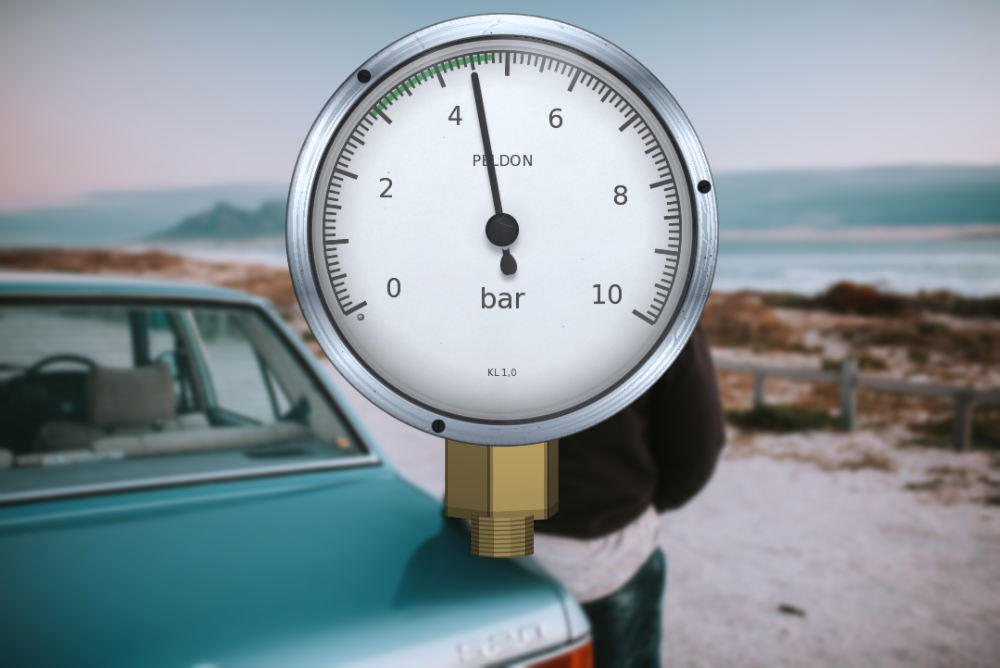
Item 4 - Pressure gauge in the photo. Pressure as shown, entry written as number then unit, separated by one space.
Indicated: 4.5 bar
